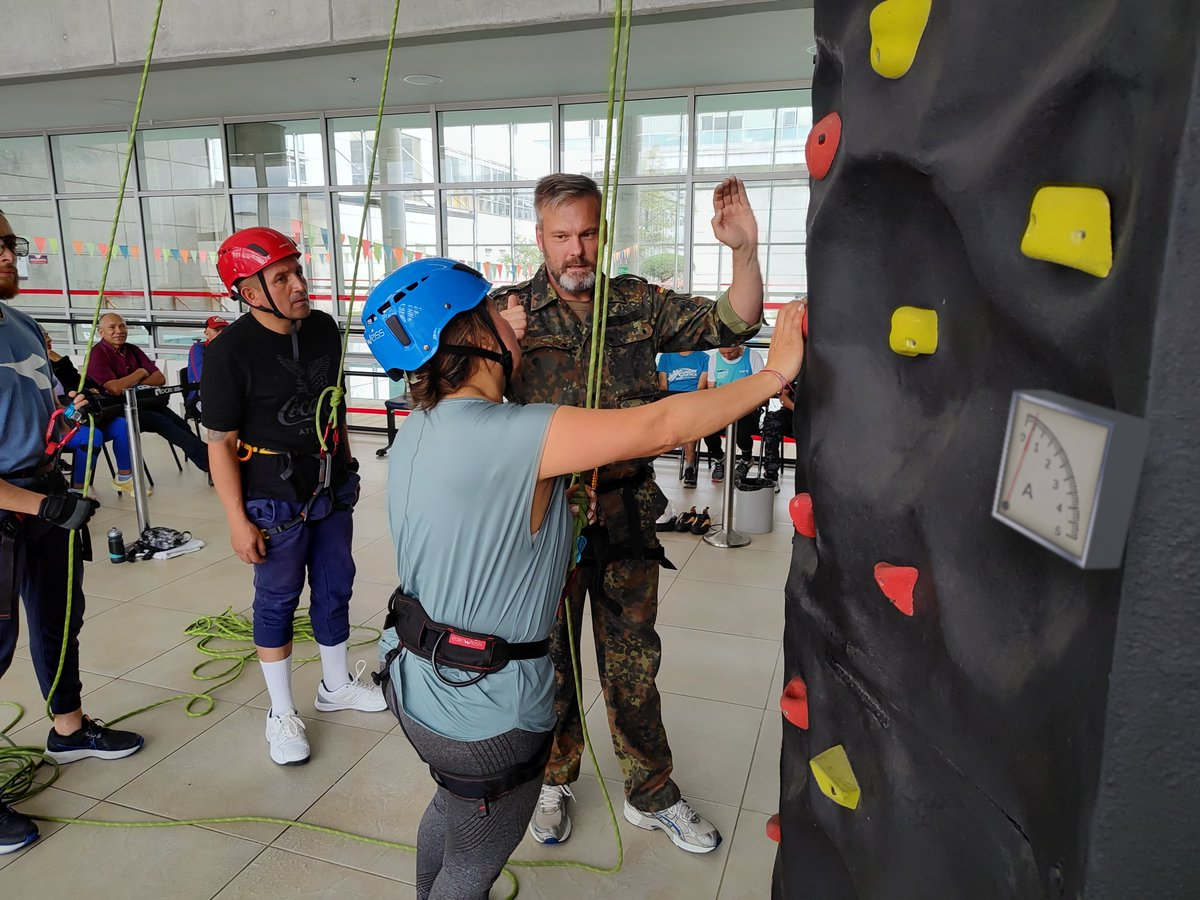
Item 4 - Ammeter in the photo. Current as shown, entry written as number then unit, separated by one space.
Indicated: 0.5 A
